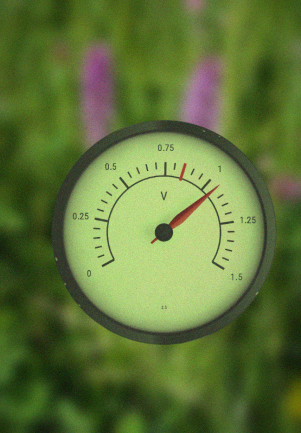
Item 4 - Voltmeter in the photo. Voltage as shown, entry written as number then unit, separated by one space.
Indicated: 1.05 V
